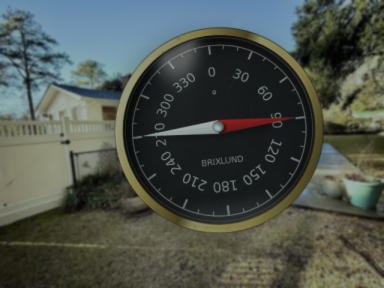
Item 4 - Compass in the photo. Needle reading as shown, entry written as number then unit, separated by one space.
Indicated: 90 °
